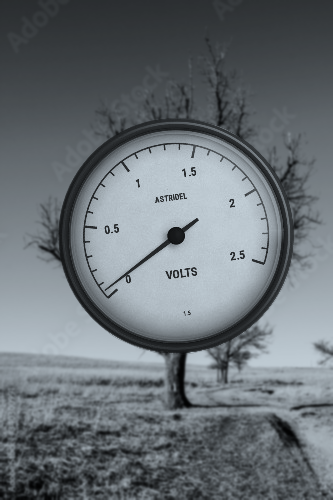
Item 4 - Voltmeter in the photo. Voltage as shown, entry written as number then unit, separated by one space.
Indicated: 0.05 V
